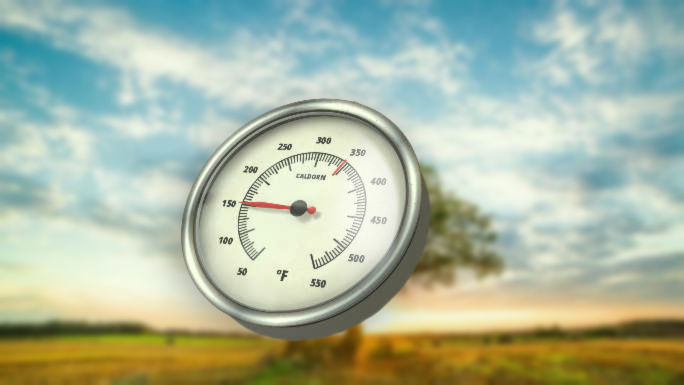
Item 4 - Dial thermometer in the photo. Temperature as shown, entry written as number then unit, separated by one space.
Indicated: 150 °F
